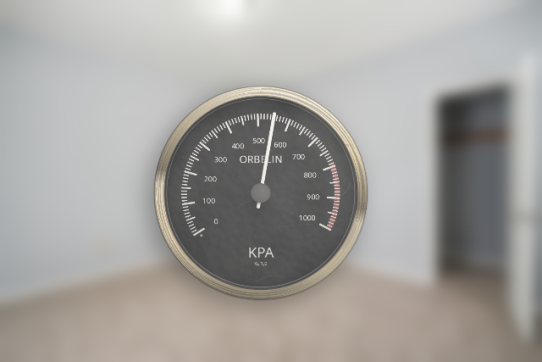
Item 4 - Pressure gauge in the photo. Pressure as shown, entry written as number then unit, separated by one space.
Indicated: 550 kPa
